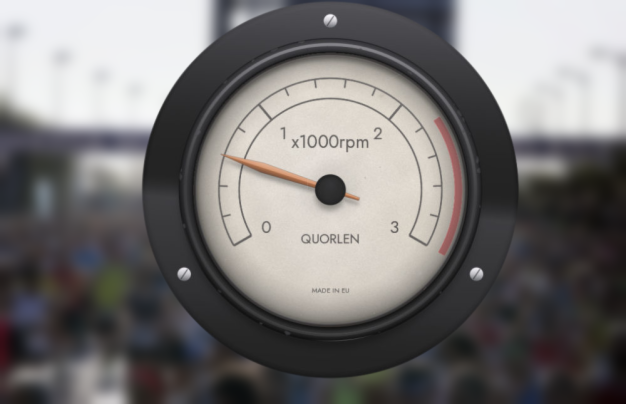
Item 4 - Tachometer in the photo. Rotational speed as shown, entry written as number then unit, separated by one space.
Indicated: 600 rpm
